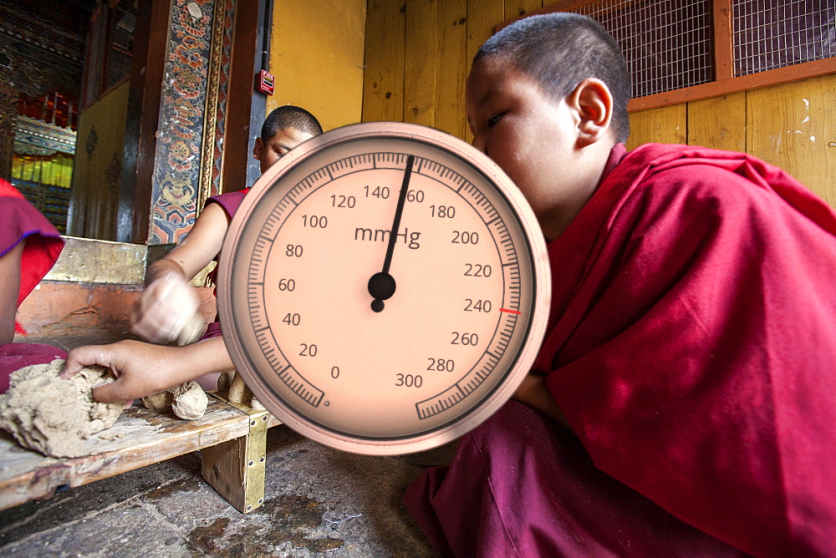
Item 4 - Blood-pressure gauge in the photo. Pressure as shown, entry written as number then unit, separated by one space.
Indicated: 156 mmHg
